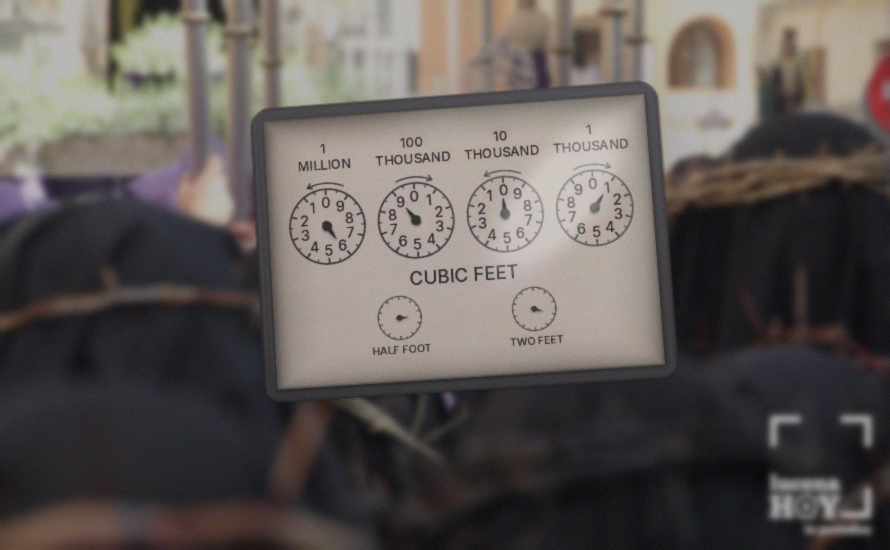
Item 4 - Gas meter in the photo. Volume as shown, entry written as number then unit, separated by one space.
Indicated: 590100 ft³
